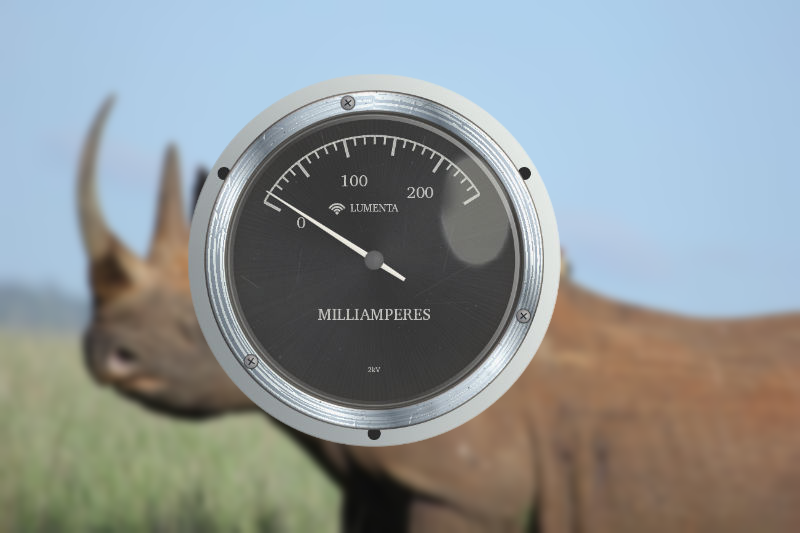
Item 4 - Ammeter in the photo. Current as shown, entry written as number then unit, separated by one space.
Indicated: 10 mA
